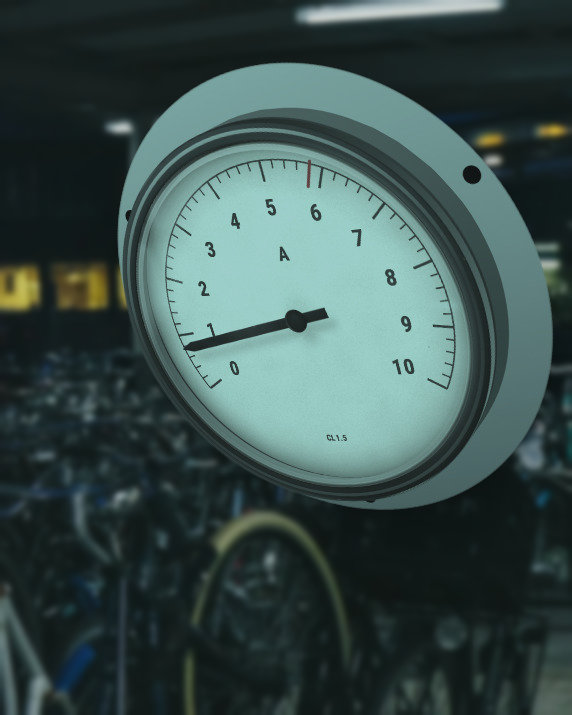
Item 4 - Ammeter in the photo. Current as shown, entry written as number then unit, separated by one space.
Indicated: 0.8 A
